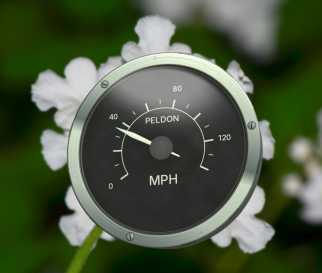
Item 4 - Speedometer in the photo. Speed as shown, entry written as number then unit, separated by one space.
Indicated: 35 mph
